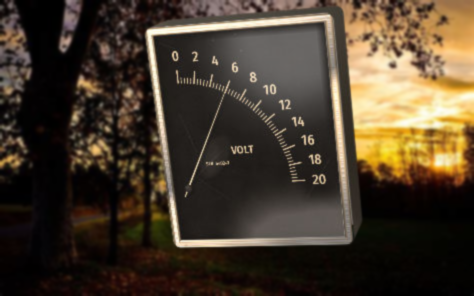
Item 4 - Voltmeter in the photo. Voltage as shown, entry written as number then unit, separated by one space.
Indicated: 6 V
